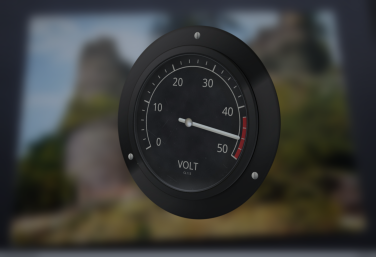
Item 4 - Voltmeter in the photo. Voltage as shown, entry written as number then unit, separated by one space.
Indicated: 46 V
